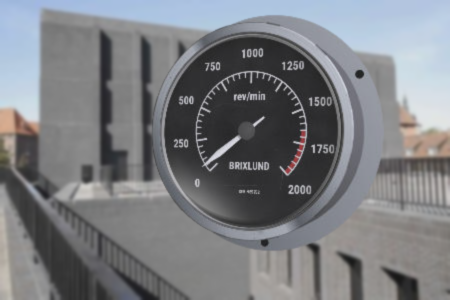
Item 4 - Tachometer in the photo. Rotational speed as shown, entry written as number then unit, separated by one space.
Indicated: 50 rpm
